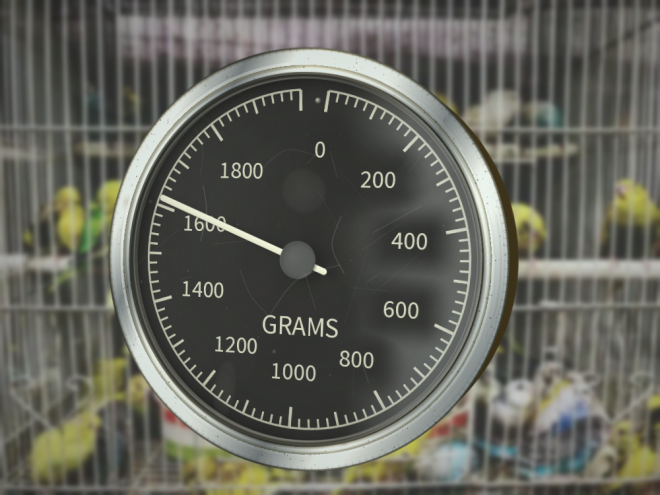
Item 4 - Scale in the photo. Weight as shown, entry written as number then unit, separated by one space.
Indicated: 1620 g
